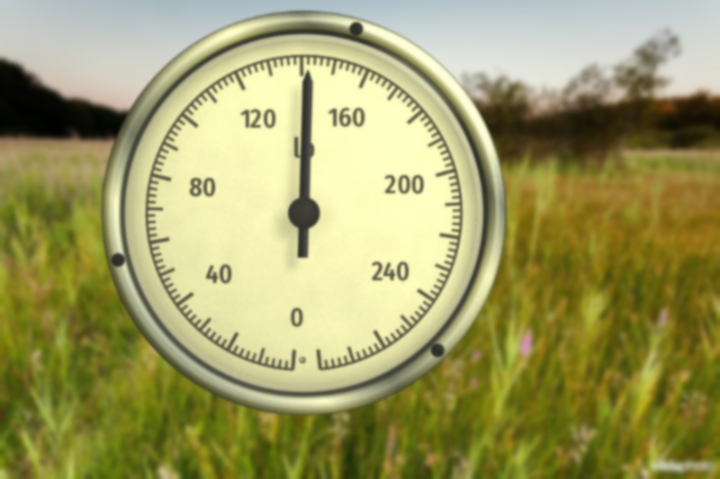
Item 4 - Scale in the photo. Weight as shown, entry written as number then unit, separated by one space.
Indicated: 142 lb
